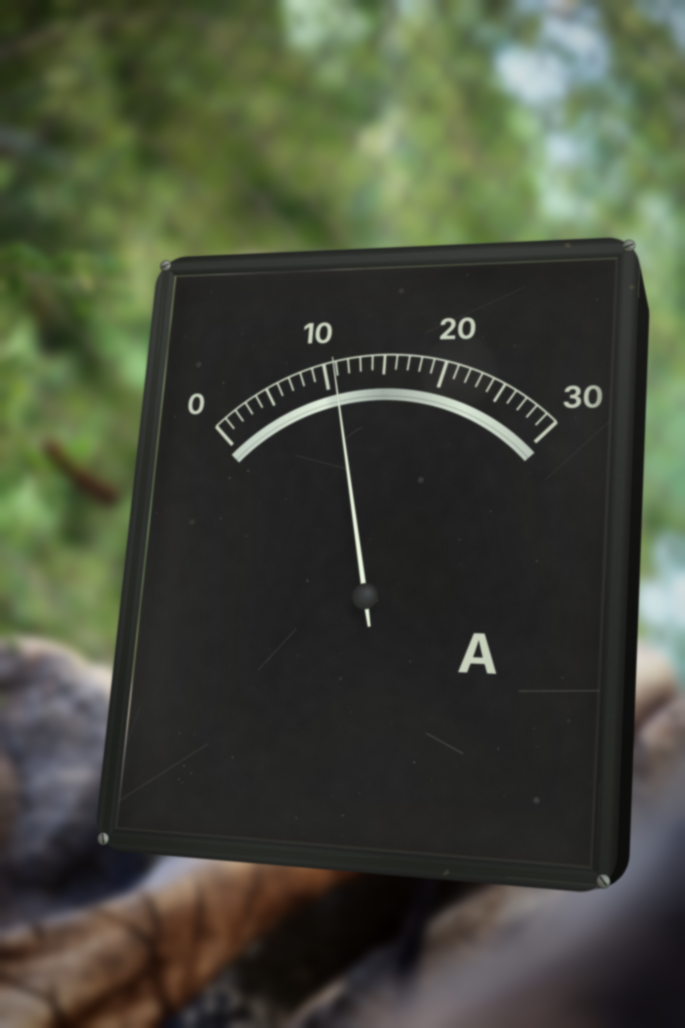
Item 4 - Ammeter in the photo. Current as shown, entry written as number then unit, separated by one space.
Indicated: 11 A
